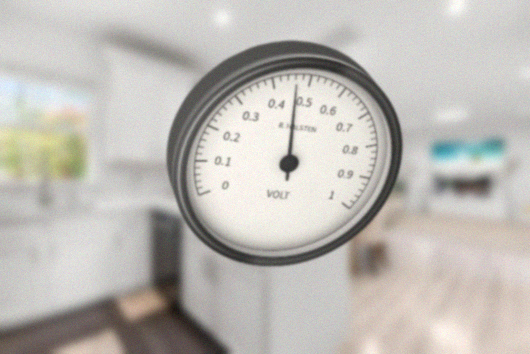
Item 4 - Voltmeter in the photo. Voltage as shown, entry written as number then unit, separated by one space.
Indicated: 0.46 V
